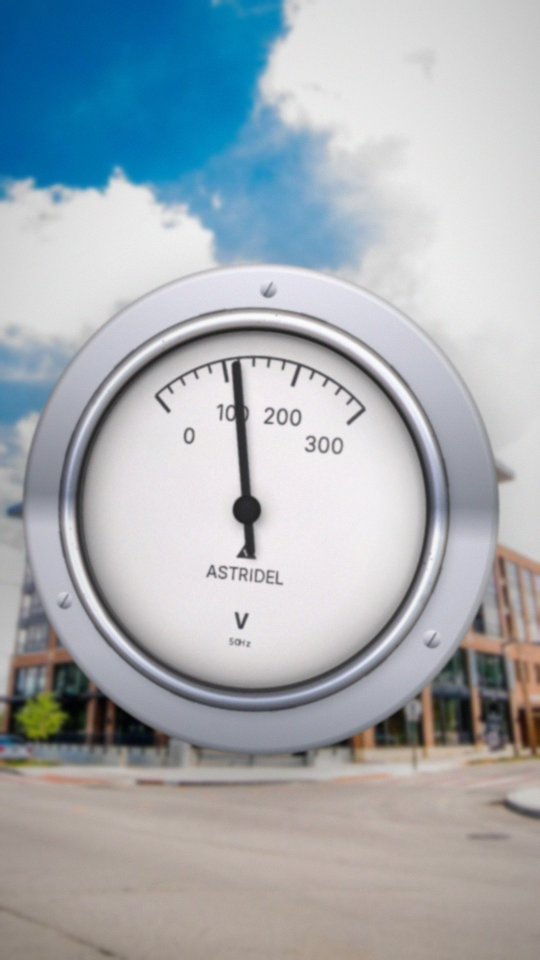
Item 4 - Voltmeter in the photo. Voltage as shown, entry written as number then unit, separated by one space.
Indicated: 120 V
